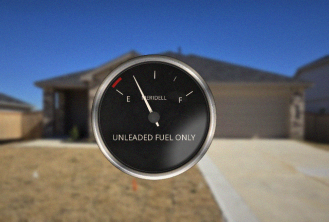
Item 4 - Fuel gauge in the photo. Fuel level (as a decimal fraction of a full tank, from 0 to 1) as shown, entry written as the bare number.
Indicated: 0.25
